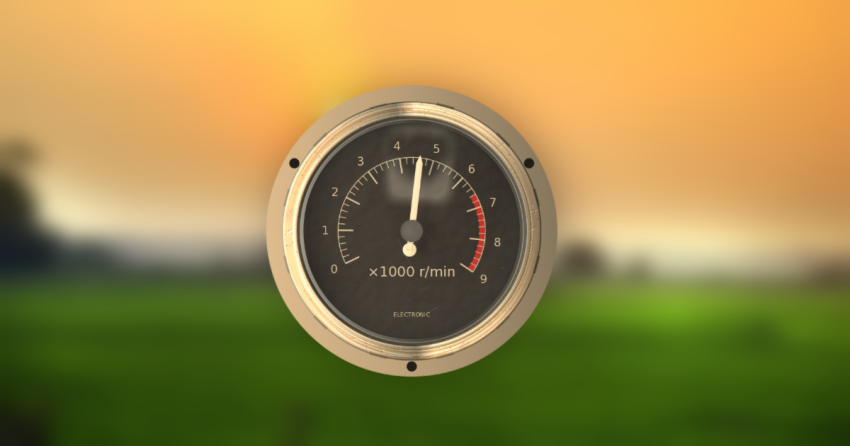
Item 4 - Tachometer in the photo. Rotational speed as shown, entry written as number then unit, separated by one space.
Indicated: 4600 rpm
